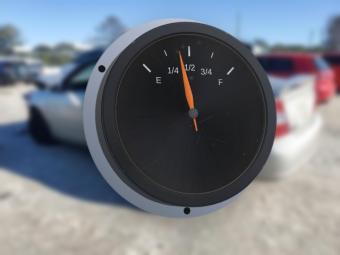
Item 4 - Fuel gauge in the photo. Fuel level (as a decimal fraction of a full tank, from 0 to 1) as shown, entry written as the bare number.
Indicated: 0.375
